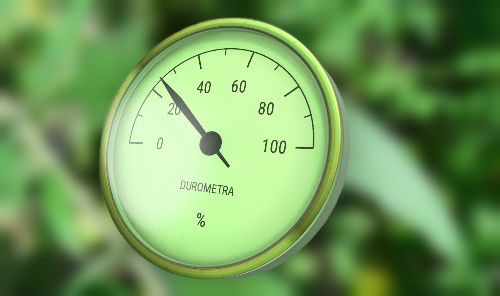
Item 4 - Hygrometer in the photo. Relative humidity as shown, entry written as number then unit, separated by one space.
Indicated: 25 %
